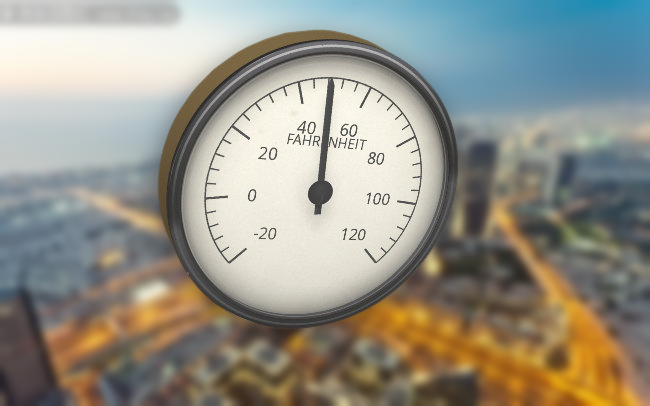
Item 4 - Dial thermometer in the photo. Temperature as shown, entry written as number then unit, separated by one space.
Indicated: 48 °F
